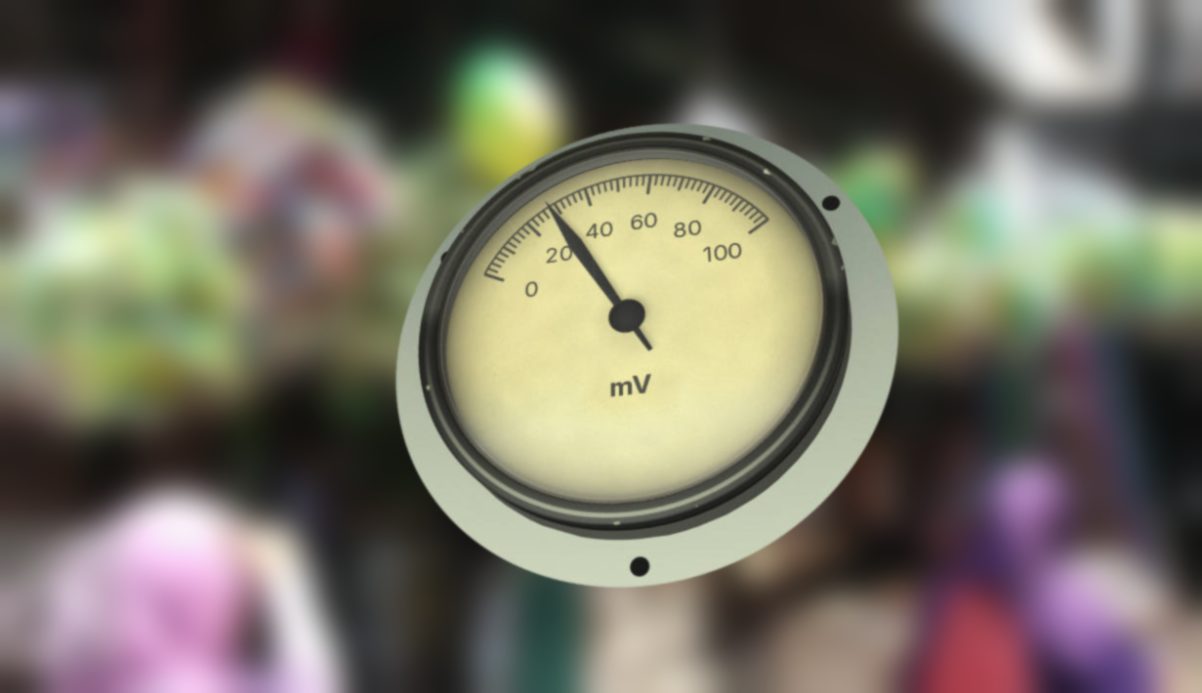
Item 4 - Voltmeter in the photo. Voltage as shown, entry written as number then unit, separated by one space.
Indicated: 28 mV
